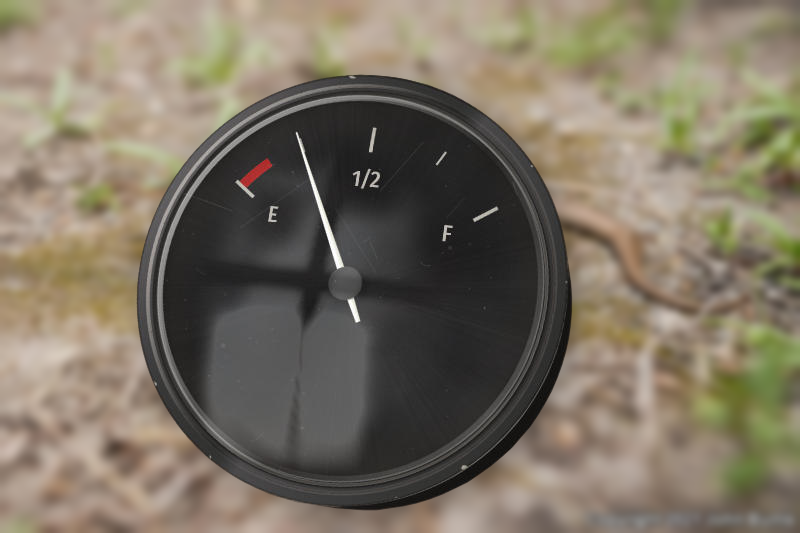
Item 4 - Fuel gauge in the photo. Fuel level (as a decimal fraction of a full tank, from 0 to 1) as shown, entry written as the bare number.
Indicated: 0.25
